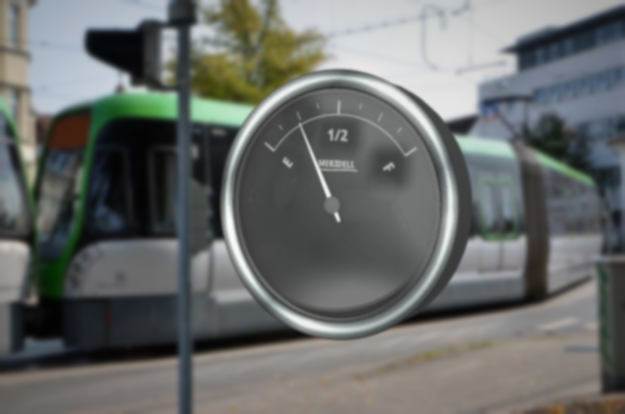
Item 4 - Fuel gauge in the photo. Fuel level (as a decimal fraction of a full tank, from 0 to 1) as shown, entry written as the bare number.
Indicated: 0.25
